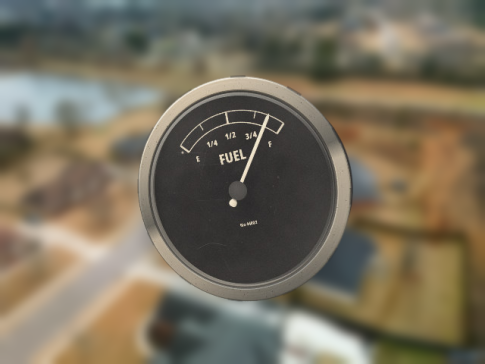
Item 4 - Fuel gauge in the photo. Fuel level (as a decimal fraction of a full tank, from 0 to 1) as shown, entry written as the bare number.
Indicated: 0.875
